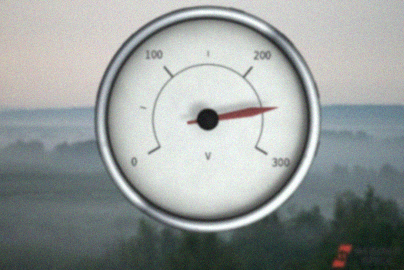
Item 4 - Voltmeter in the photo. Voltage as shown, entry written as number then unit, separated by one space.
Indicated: 250 V
